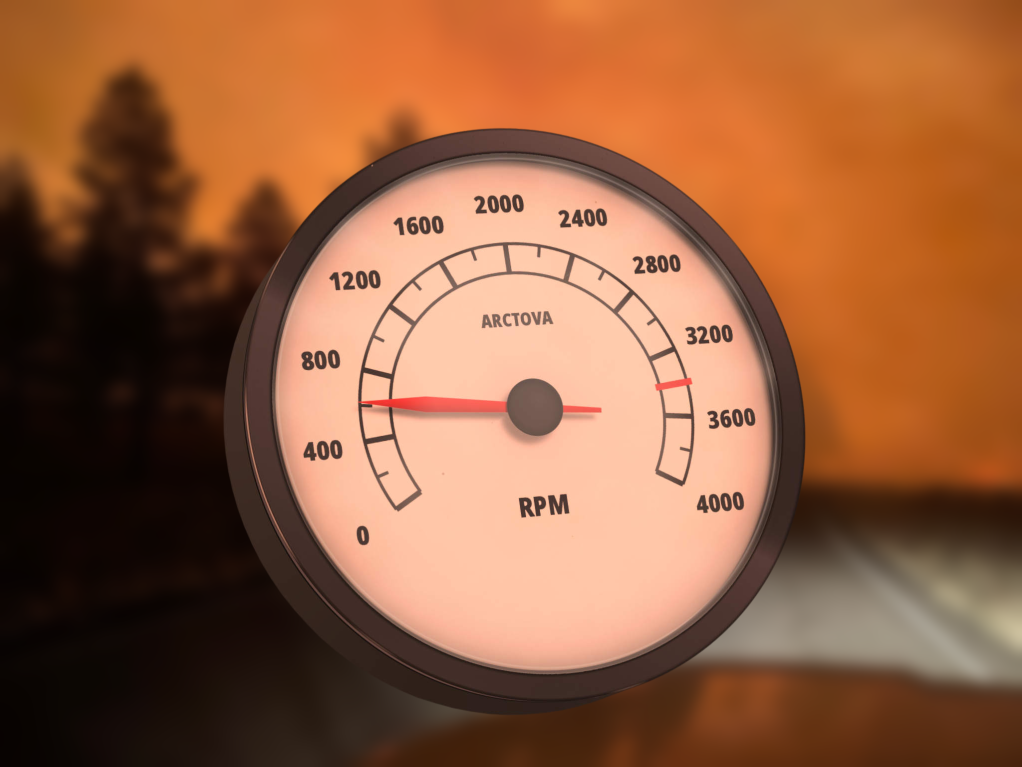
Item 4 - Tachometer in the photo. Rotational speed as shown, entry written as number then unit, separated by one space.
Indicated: 600 rpm
